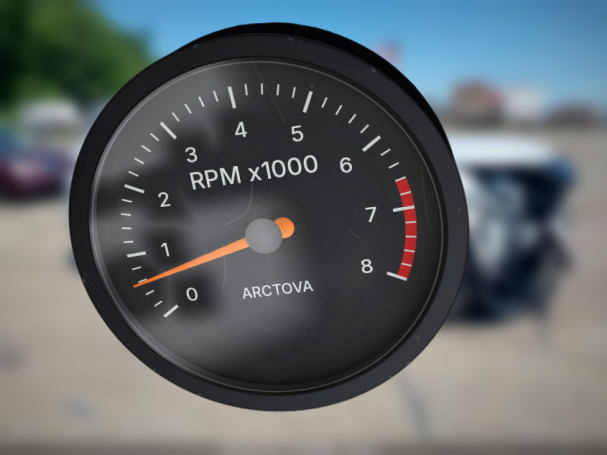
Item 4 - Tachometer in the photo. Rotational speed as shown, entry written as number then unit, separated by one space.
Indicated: 600 rpm
